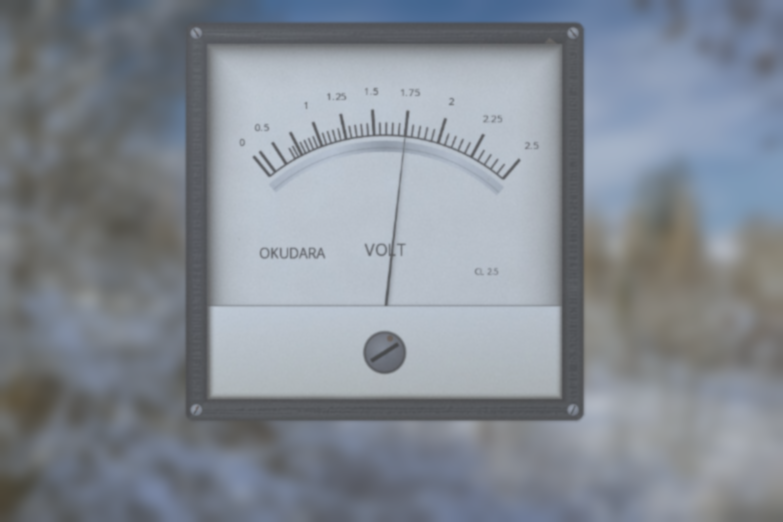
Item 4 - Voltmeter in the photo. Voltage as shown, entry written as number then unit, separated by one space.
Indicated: 1.75 V
